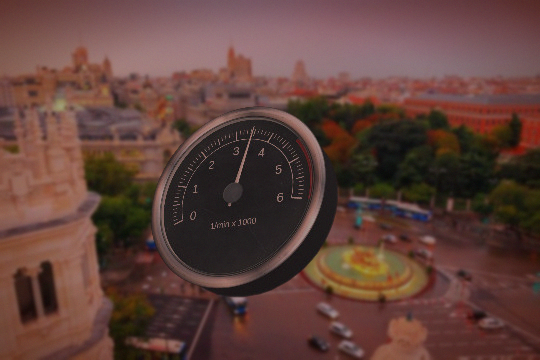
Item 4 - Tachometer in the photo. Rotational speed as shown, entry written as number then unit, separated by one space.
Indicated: 3500 rpm
